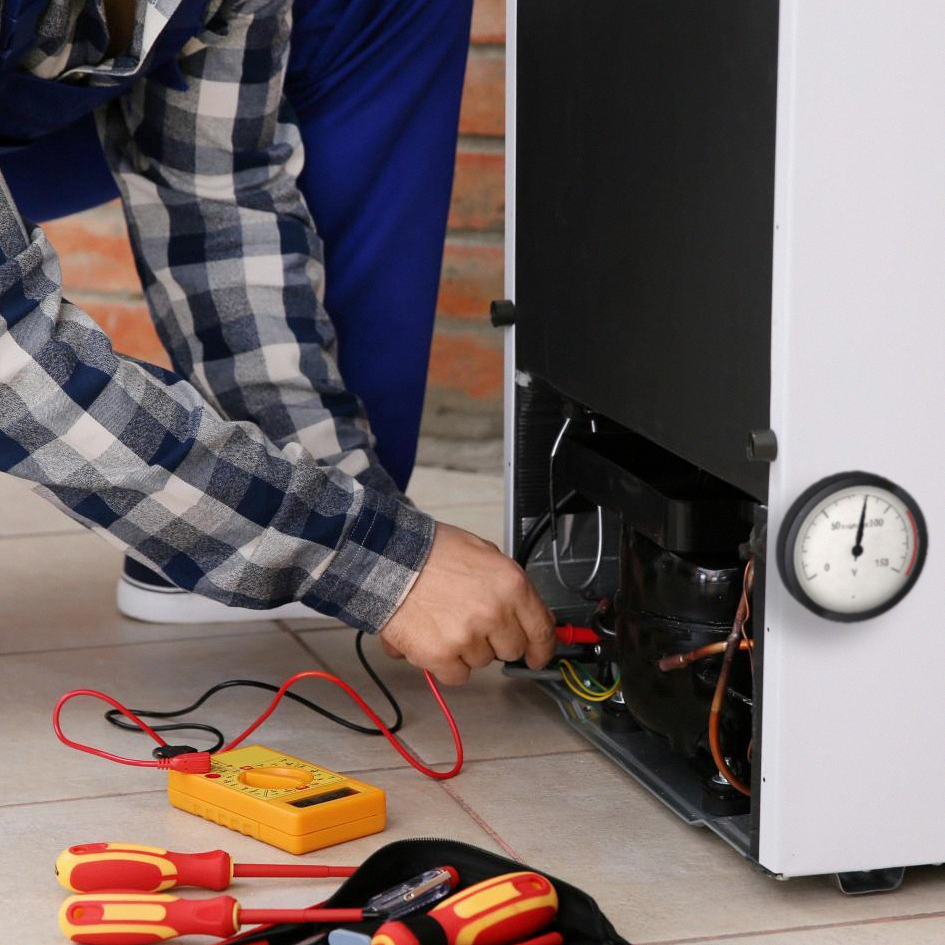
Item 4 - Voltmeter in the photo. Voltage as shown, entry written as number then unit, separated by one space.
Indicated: 80 V
